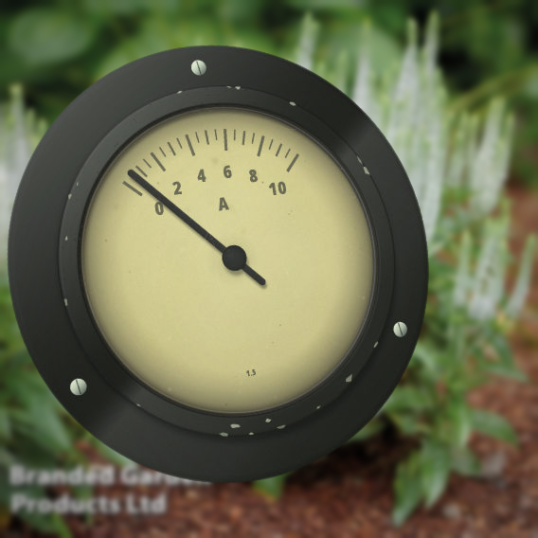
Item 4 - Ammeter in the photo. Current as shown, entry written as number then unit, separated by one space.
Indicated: 0.5 A
